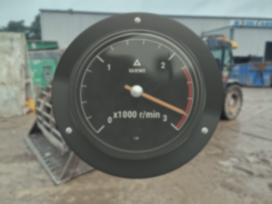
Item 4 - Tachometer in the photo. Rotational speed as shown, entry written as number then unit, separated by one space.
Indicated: 2800 rpm
